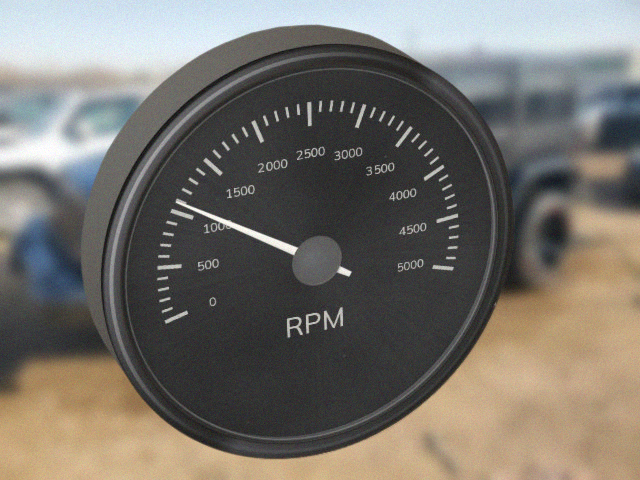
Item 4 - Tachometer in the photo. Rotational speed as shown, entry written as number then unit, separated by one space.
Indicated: 1100 rpm
